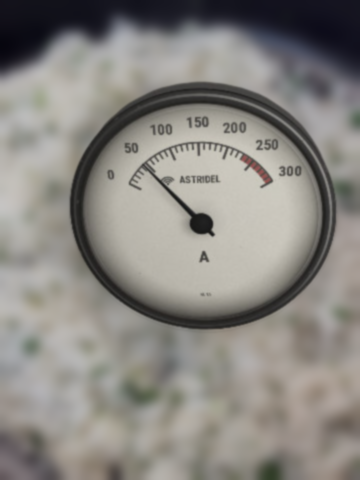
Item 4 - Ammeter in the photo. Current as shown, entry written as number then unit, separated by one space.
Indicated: 50 A
